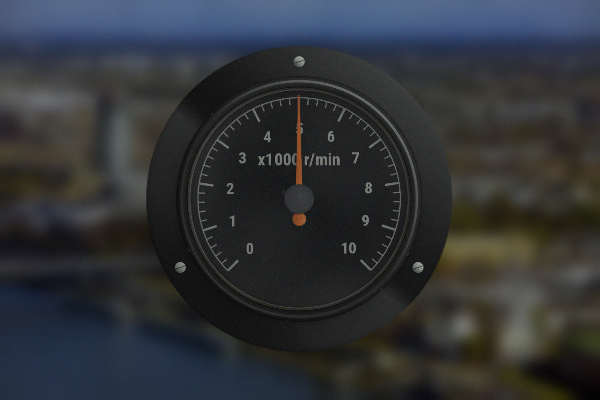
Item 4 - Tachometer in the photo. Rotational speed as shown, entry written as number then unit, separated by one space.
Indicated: 5000 rpm
